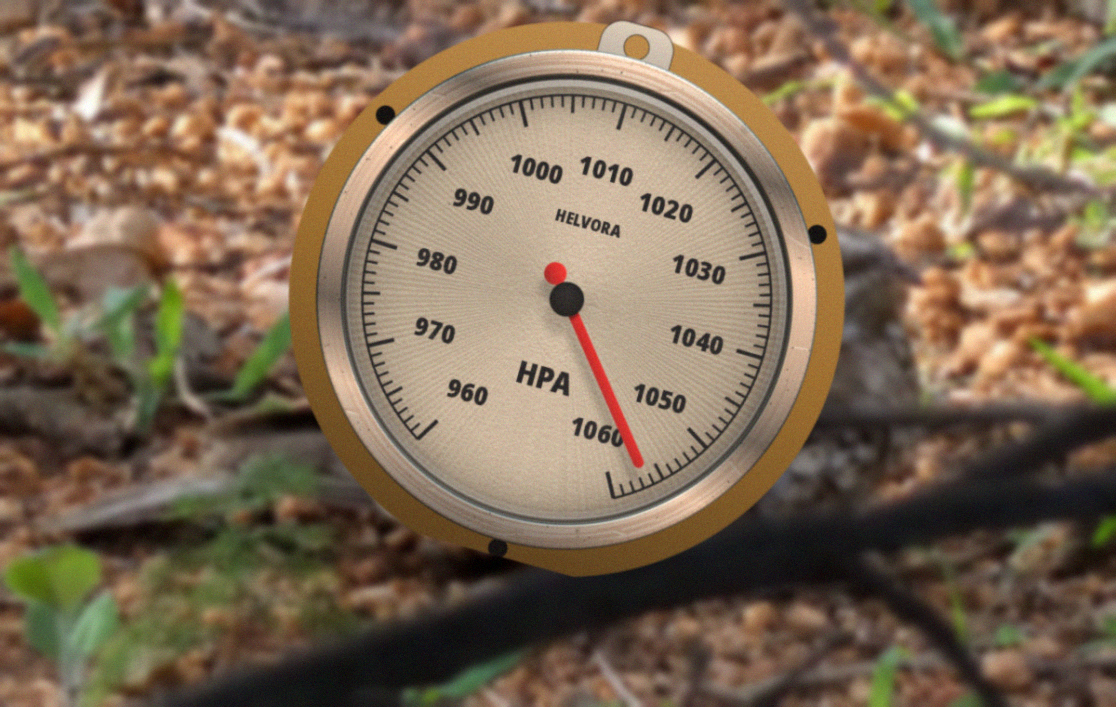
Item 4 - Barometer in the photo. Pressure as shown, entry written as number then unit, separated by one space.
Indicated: 1056.5 hPa
